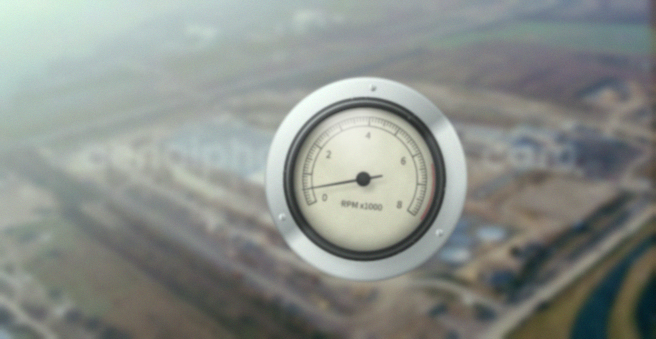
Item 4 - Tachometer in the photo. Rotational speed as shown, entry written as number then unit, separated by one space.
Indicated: 500 rpm
